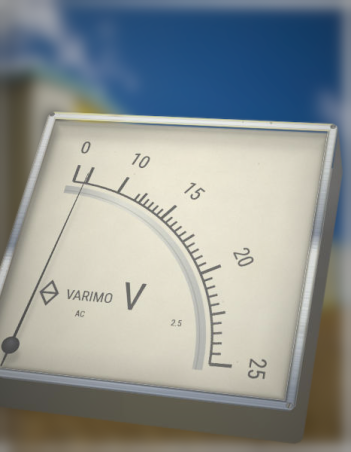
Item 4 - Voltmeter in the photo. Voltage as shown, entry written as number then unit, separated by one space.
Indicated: 5 V
